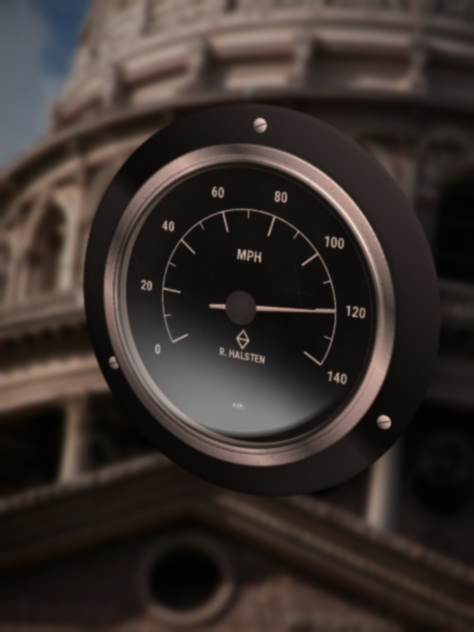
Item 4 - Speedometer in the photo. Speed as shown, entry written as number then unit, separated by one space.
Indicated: 120 mph
